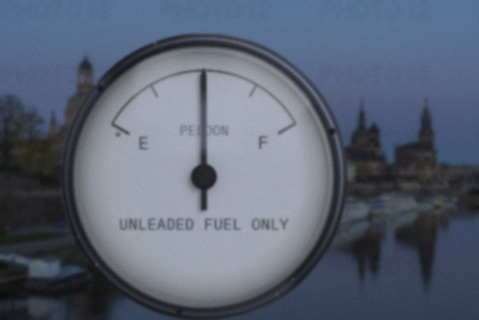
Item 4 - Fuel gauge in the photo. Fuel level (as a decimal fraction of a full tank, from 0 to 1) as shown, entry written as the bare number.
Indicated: 0.5
